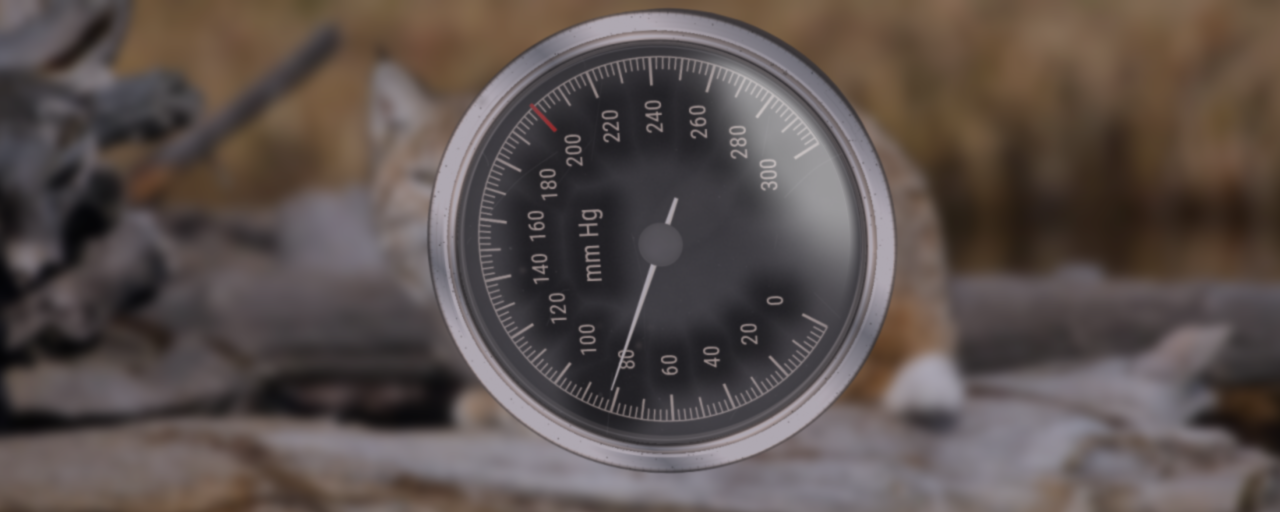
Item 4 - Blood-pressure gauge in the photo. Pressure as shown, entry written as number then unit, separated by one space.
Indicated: 82 mmHg
